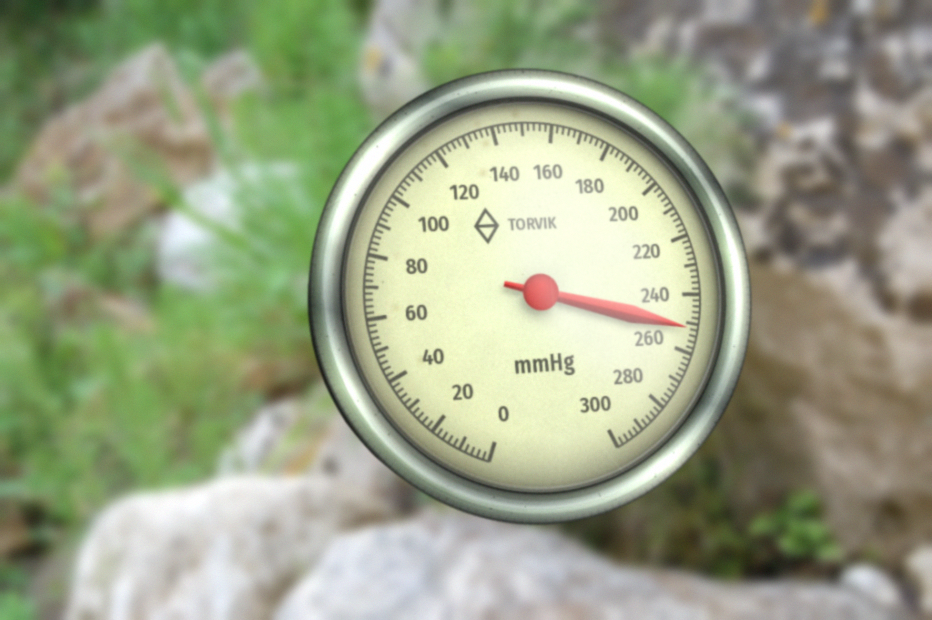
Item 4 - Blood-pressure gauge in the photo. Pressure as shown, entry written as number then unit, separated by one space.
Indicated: 252 mmHg
